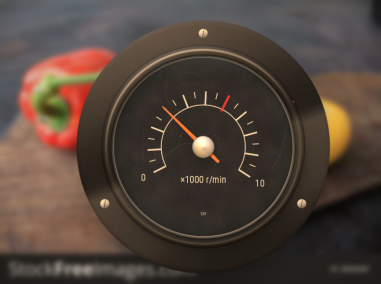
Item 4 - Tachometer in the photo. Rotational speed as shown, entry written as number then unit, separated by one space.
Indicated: 3000 rpm
